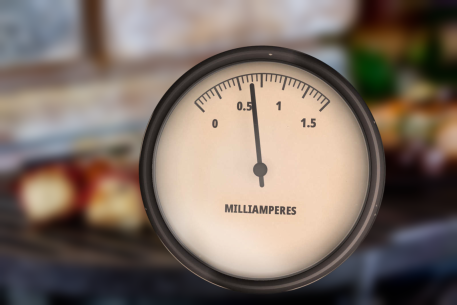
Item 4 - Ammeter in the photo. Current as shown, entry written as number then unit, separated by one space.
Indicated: 0.65 mA
